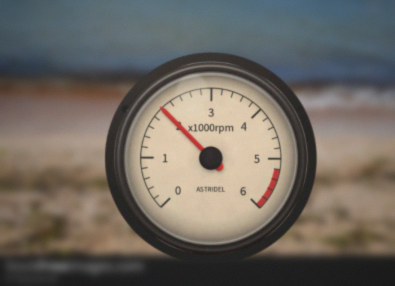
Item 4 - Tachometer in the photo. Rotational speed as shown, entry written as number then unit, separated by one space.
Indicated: 2000 rpm
